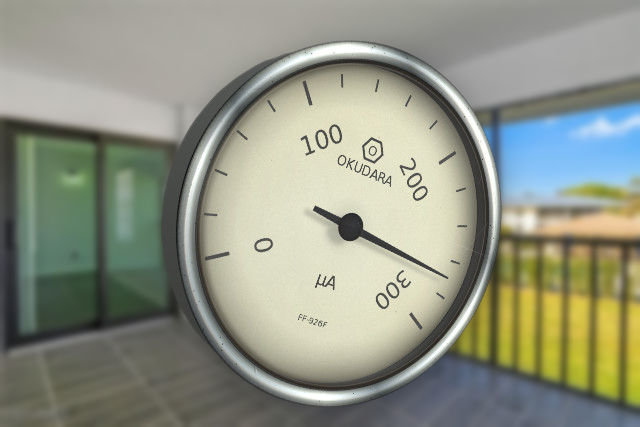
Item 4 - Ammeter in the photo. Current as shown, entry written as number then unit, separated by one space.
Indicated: 270 µA
